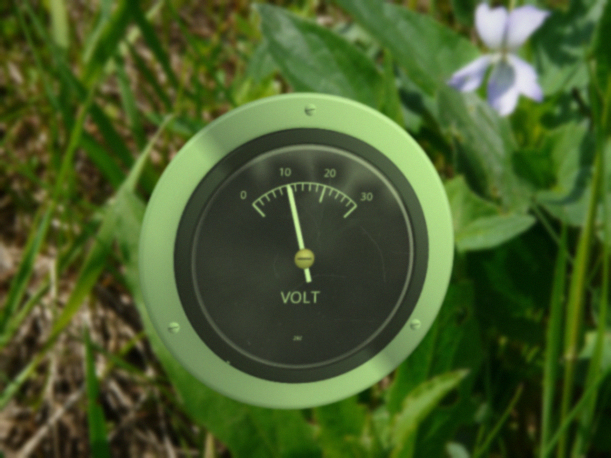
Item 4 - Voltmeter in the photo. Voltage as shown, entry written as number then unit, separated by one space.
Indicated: 10 V
